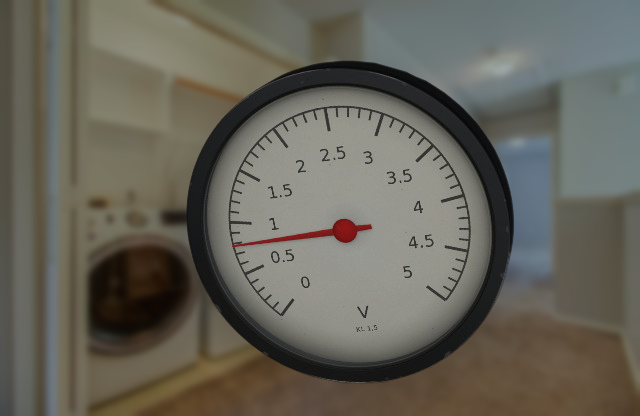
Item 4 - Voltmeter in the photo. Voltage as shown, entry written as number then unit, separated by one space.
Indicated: 0.8 V
